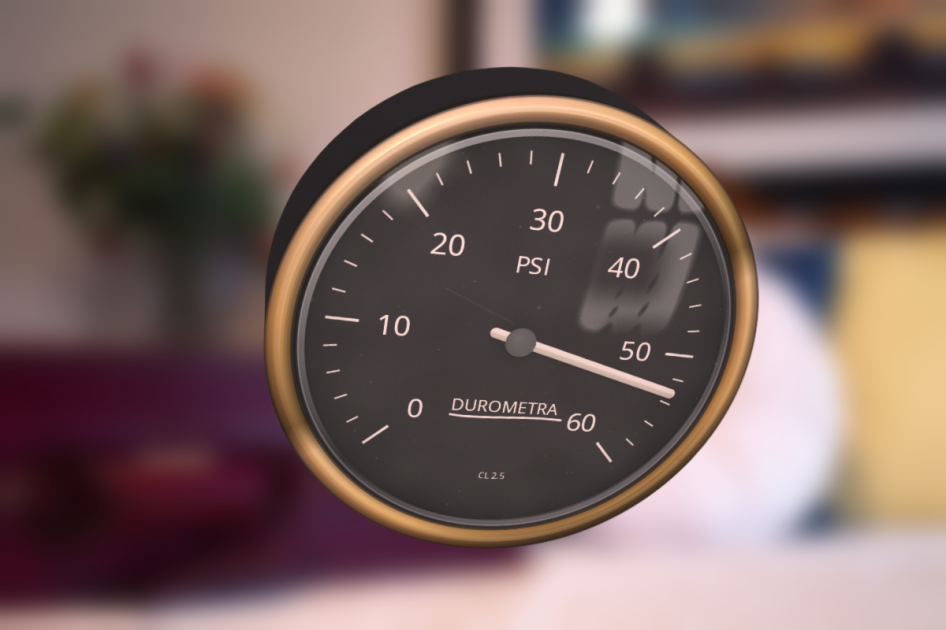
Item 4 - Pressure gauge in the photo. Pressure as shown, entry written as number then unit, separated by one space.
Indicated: 53 psi
